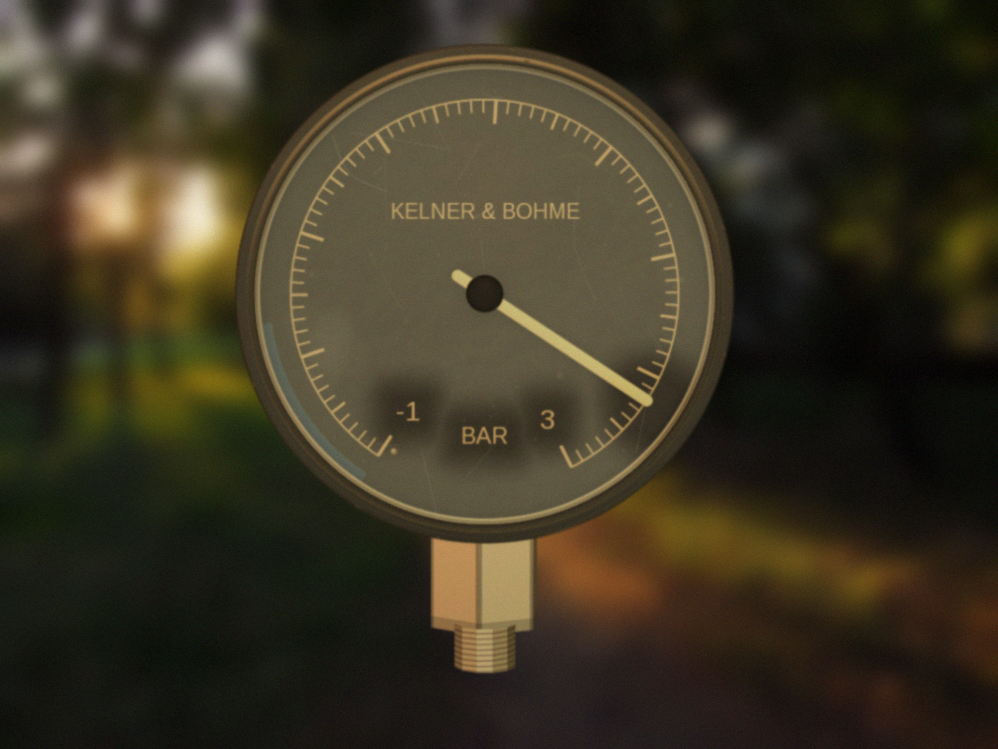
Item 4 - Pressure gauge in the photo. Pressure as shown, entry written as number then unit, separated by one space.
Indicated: 2.6 bar
